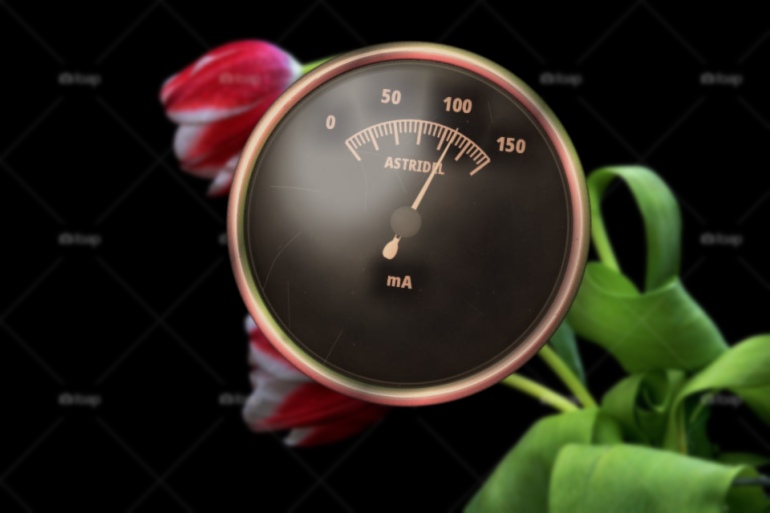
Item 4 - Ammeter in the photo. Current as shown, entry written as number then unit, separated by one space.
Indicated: 110 mA
